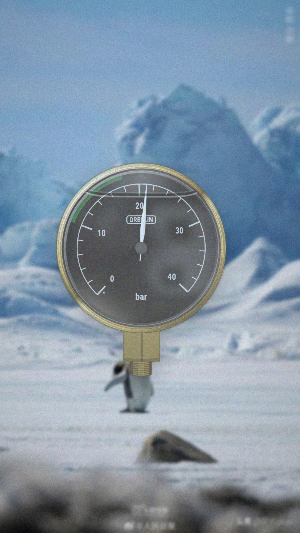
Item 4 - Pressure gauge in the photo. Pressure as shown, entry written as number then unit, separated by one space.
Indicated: 21 bar
